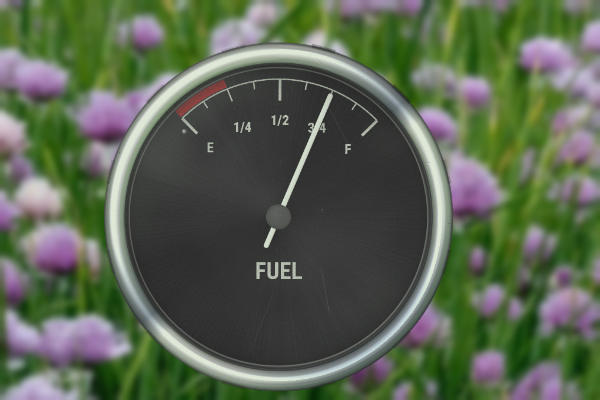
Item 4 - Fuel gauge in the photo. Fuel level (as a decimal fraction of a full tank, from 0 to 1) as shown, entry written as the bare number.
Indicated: 0.75
